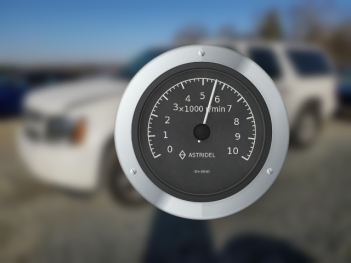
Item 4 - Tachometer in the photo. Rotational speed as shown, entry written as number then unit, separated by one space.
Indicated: 5600 rpm
